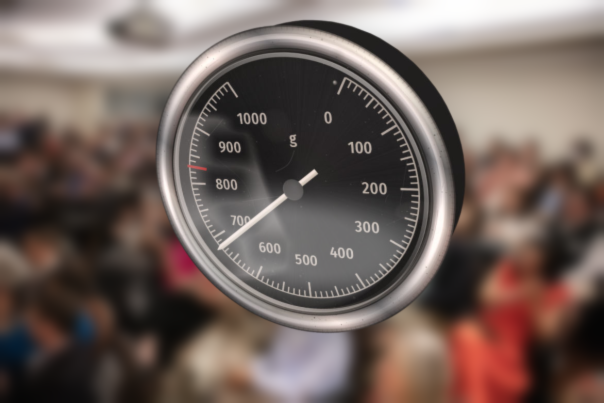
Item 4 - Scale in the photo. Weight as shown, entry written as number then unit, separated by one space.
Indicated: 680 g
